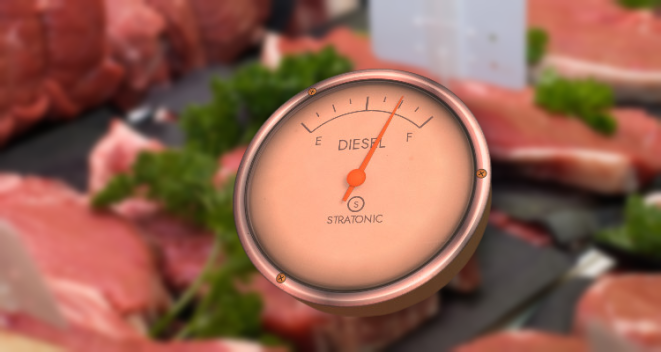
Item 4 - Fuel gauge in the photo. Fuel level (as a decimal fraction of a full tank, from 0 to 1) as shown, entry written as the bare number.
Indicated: 0.75
